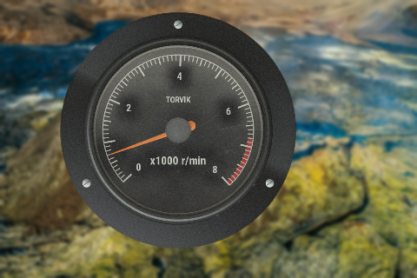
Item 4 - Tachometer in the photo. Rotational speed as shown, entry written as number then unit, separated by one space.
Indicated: 700 rpm
